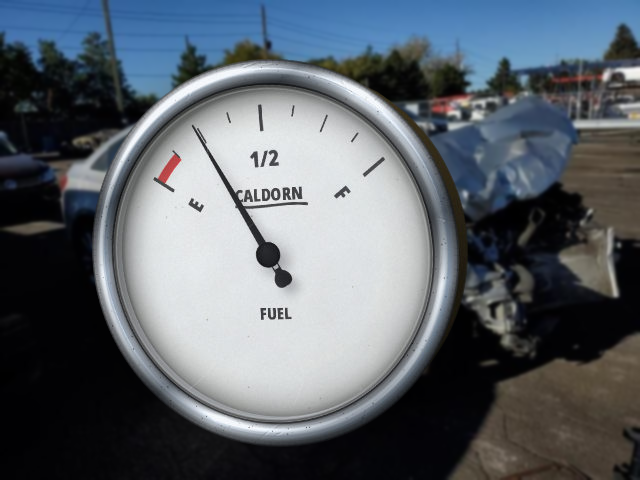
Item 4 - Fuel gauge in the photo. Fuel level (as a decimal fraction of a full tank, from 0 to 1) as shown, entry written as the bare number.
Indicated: 0.25
